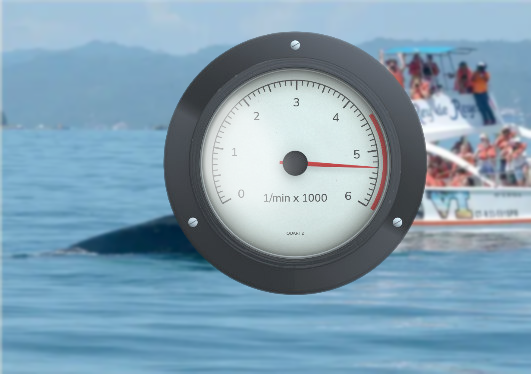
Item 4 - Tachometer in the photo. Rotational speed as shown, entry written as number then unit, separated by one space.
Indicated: 5300 rpm
